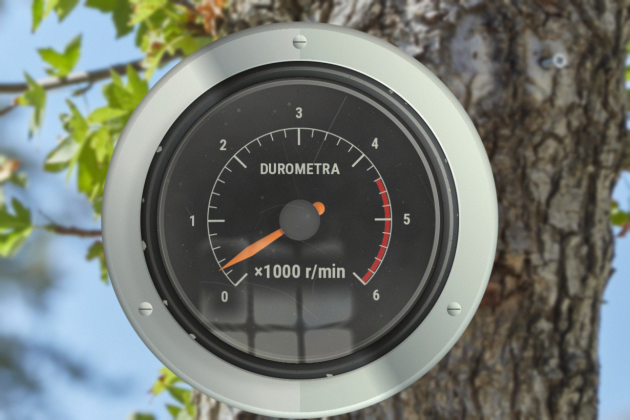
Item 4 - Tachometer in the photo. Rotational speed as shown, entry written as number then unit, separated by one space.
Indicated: 300 rpm
